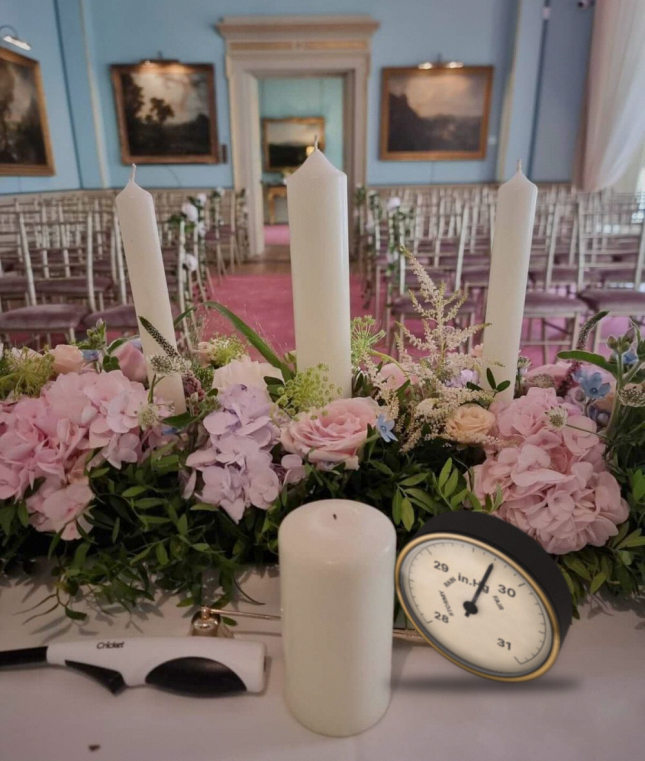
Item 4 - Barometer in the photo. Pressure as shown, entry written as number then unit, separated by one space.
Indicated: 29.7 inHg
